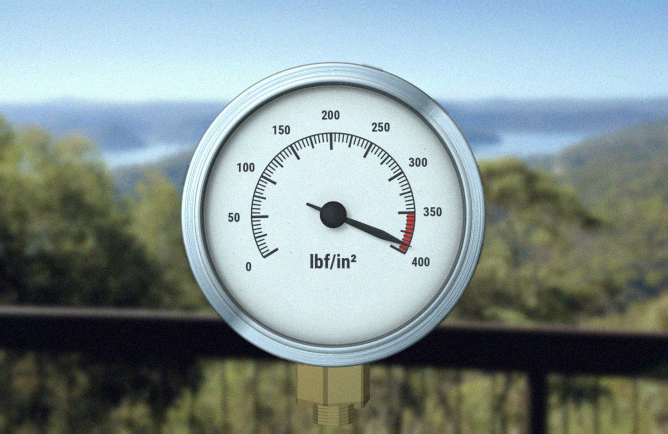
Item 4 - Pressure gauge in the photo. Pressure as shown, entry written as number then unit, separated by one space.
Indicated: 390 psi
